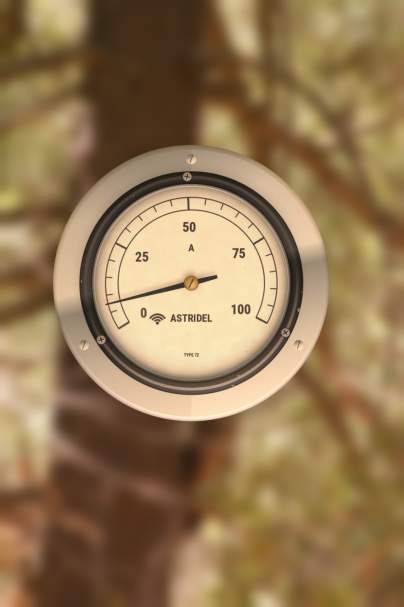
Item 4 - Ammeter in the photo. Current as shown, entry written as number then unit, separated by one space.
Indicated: 7.5 A
